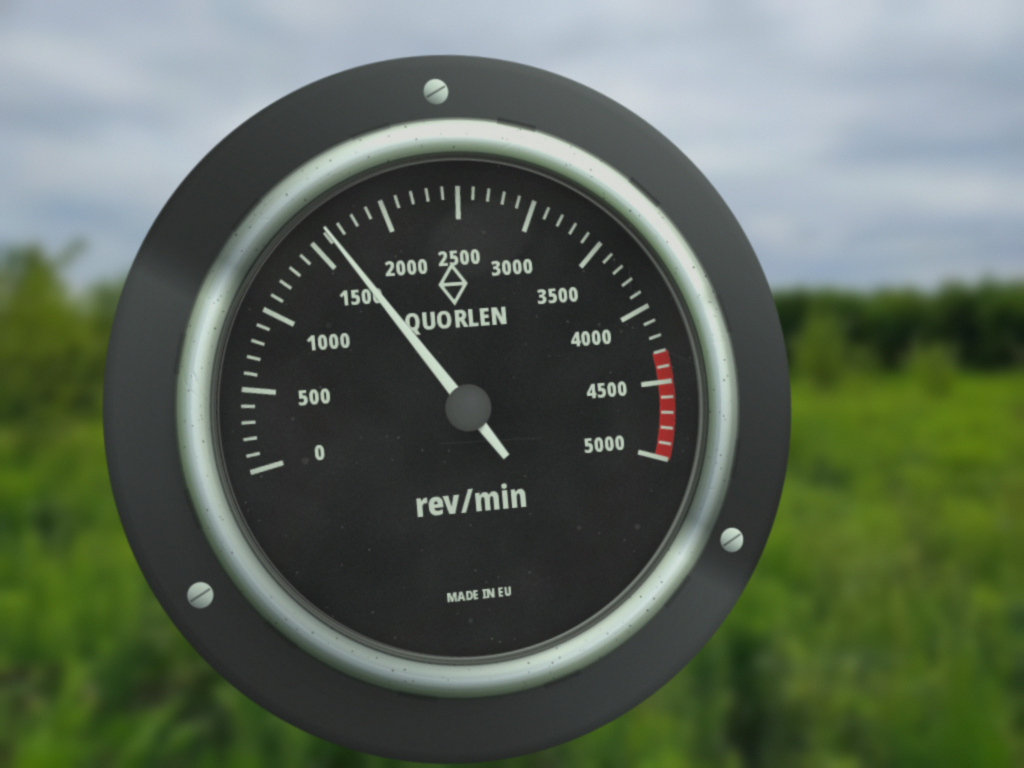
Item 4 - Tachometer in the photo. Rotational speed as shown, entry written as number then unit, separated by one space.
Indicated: 1600 rpm
